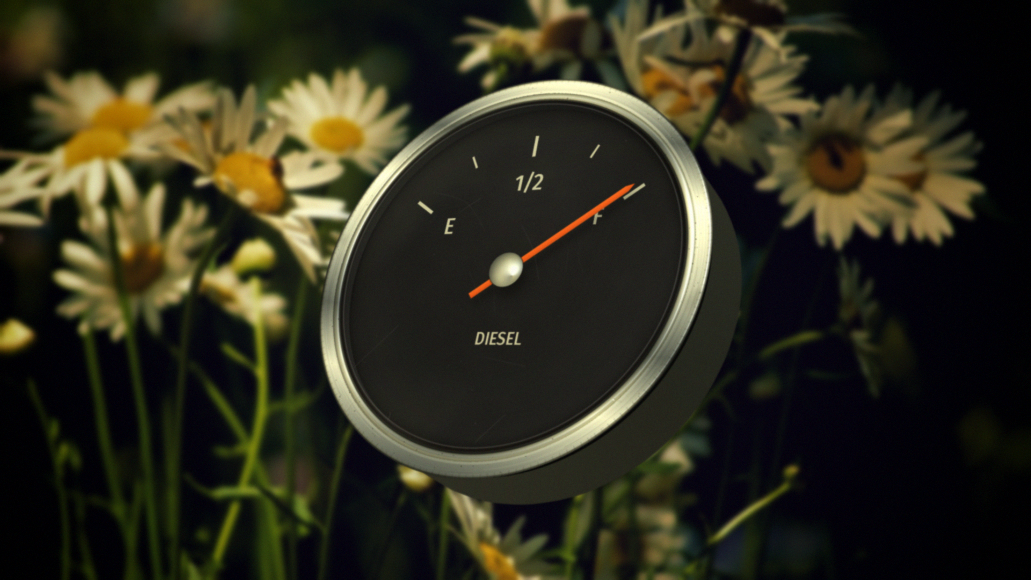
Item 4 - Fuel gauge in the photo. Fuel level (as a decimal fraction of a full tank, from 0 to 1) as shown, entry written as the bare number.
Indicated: 1
